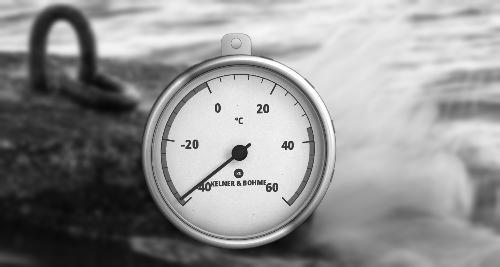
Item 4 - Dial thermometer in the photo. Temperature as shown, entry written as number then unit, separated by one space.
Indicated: -38 °C
